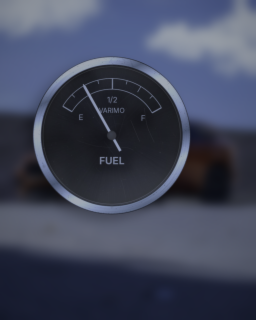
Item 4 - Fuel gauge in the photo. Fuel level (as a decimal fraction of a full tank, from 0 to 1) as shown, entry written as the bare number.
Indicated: 0.25
